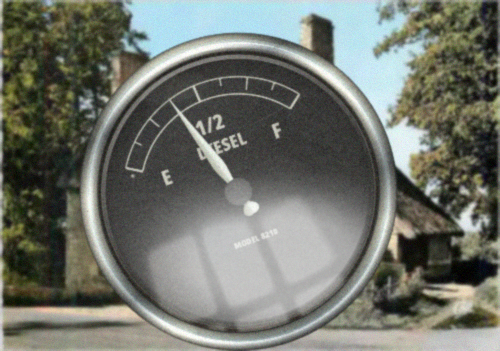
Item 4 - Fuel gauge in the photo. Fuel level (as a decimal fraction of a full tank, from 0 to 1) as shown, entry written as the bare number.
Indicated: 0.375
